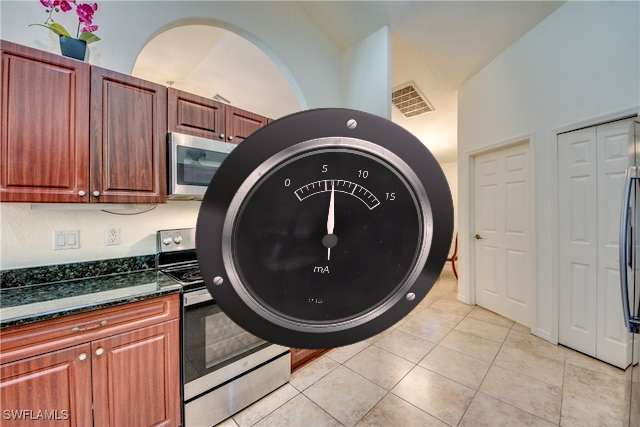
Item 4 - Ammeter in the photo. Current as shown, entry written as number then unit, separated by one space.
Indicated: 6 mA
